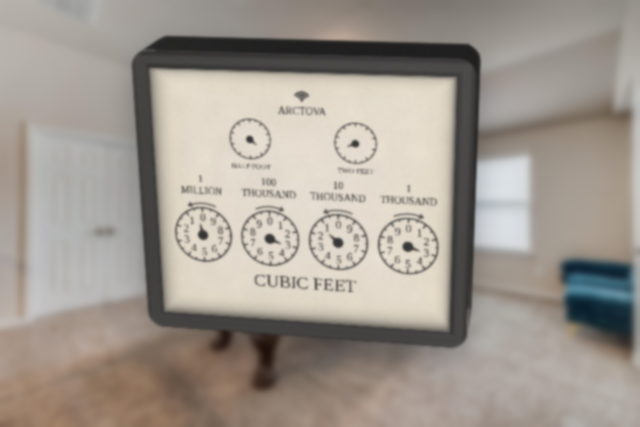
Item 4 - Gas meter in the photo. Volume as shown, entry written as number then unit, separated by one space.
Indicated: 31300 ft³
